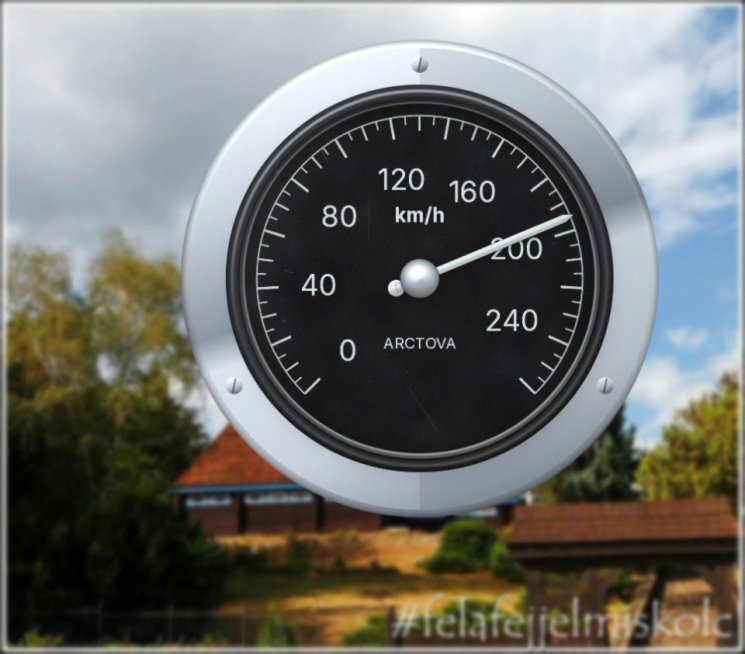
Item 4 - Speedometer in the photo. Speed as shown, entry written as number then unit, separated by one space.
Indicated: 195 km/h
